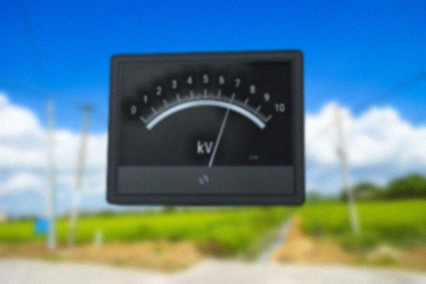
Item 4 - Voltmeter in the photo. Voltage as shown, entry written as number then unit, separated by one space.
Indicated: 7 kV
